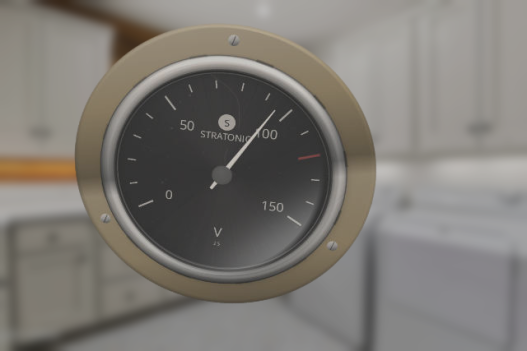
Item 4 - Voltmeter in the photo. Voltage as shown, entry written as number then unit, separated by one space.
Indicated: 95 V
